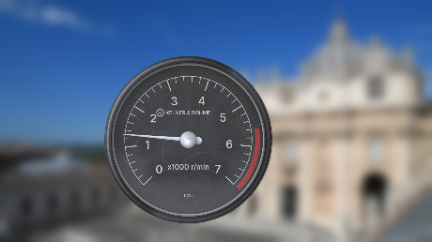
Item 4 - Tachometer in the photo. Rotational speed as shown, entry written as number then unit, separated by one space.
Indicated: 1300 rpm
